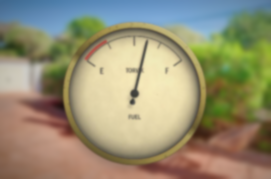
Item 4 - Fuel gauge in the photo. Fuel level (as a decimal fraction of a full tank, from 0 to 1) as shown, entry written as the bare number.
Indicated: 0.625
